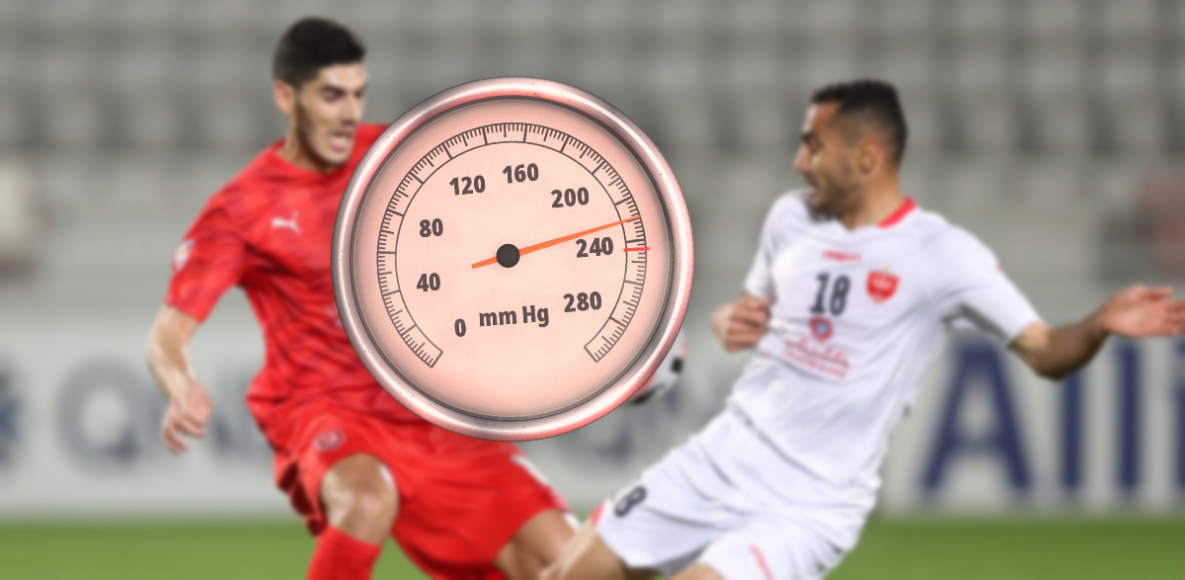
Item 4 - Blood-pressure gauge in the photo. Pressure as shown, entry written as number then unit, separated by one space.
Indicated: 230 mmHg
